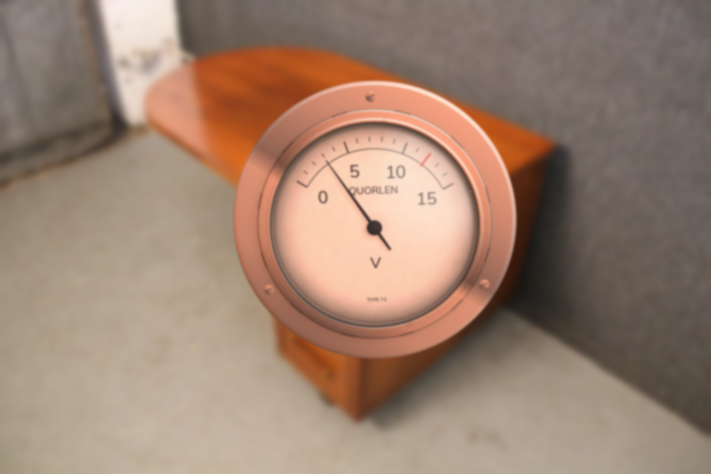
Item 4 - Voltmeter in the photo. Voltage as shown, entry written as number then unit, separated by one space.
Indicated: 3 V
